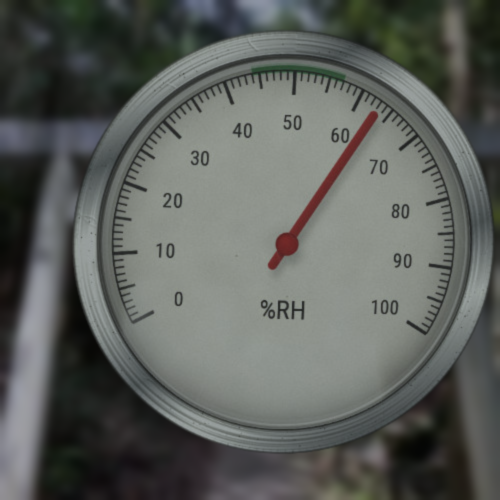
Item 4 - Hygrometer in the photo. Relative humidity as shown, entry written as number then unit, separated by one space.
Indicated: 63 %
